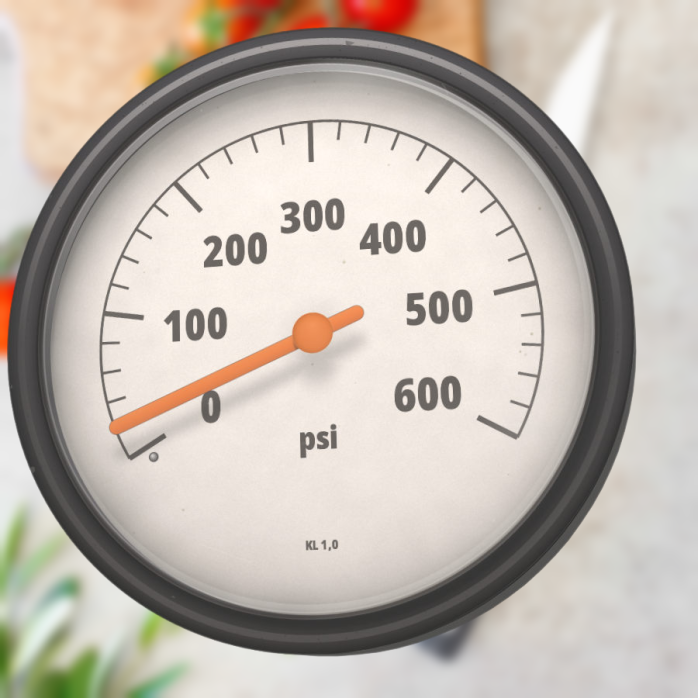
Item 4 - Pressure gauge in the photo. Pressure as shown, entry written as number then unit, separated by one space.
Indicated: 20 psi
